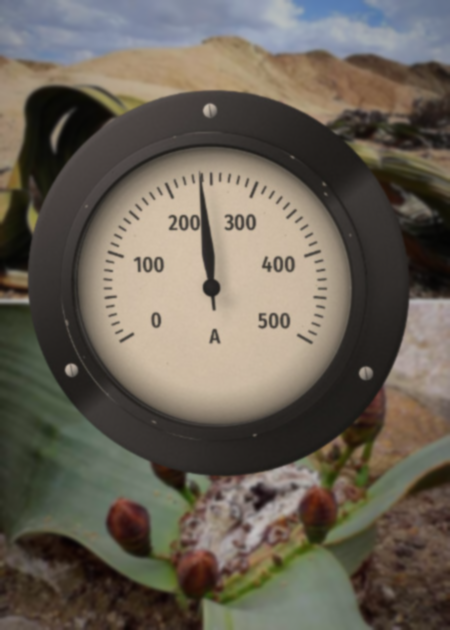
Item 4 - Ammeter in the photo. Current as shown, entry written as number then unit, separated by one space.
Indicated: 240 A
